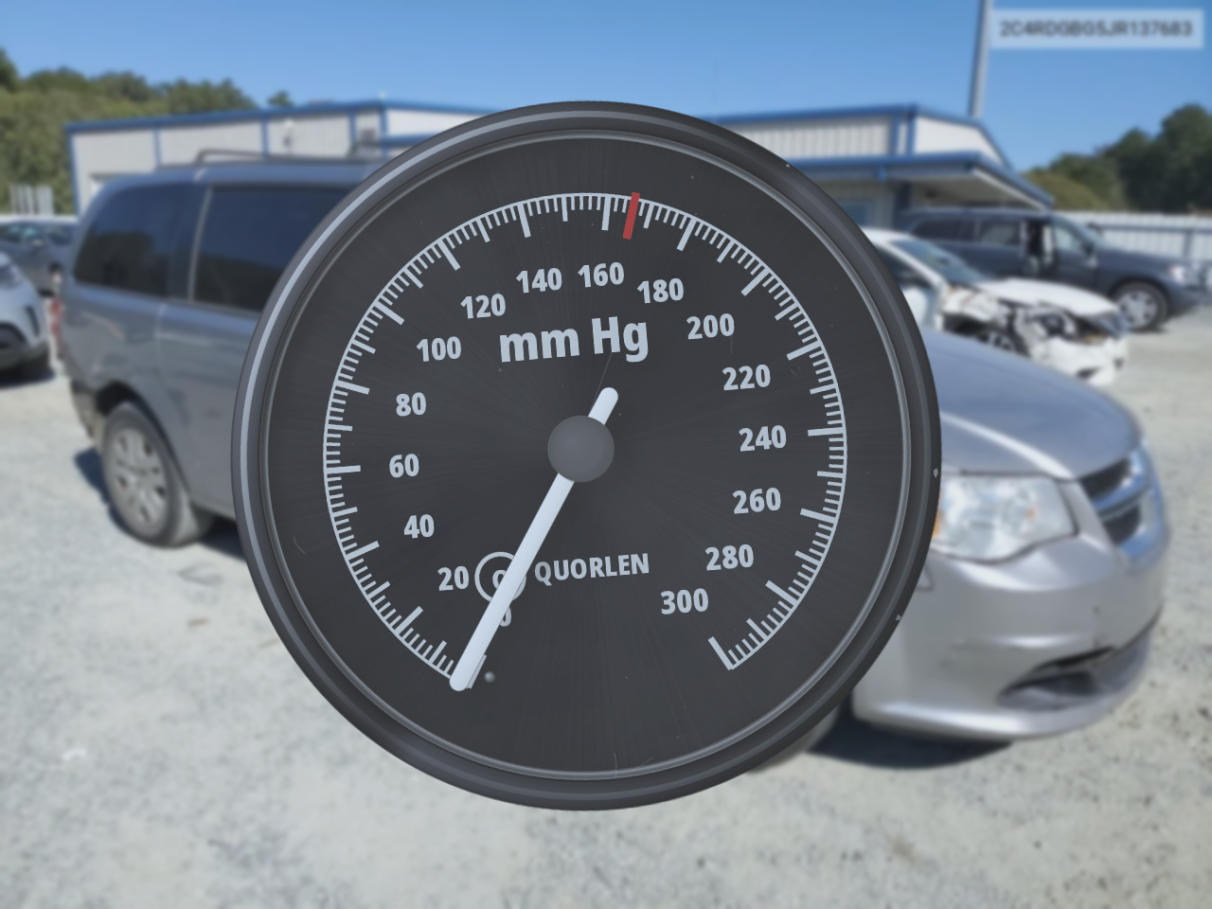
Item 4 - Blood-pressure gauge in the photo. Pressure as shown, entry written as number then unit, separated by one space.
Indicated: 2 mmHg
